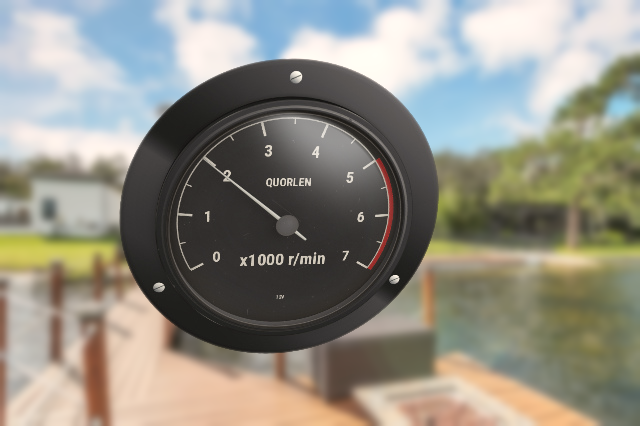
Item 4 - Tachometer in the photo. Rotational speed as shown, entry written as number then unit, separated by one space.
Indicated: 2000 rpm
